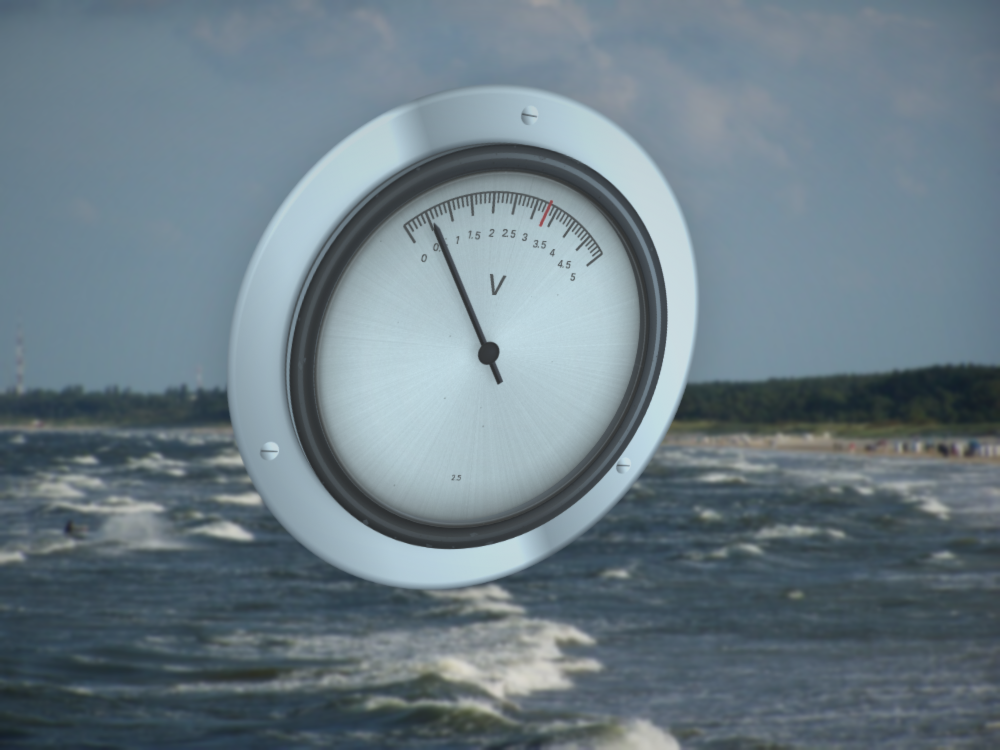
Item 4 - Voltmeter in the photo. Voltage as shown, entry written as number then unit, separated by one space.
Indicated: 0.5 V
